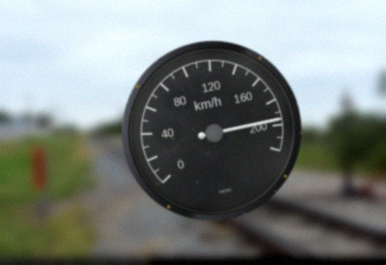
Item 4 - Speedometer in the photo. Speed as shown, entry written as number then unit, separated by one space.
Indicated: 195 km/h
